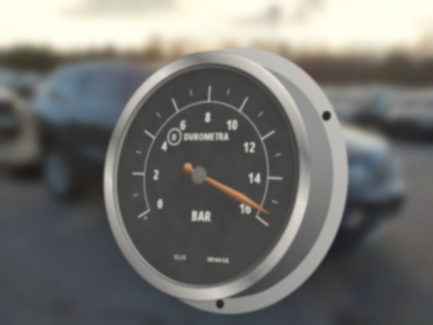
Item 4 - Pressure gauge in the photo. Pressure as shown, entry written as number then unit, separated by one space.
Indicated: 15.5 bar
